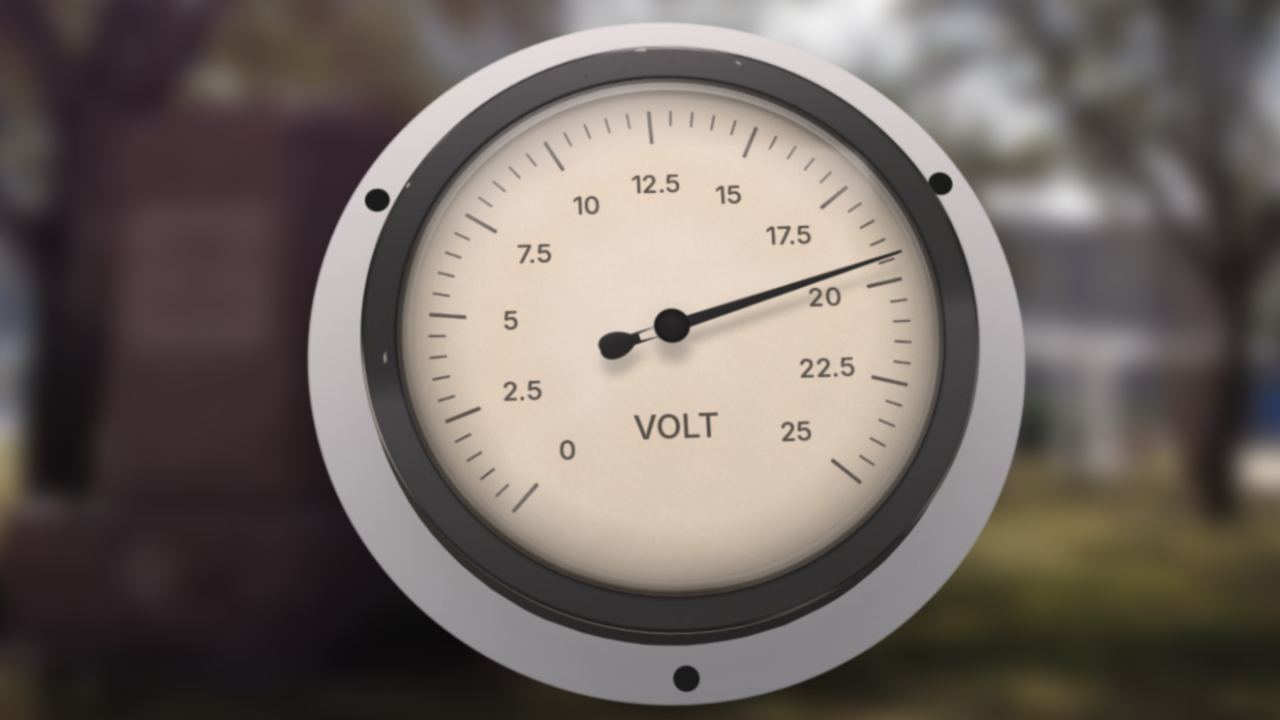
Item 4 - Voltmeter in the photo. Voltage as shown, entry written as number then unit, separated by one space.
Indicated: 19.5 V
